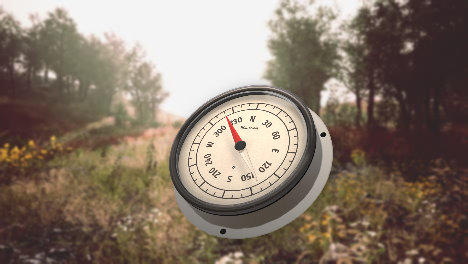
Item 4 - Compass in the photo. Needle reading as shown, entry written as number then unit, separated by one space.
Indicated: 320 °
